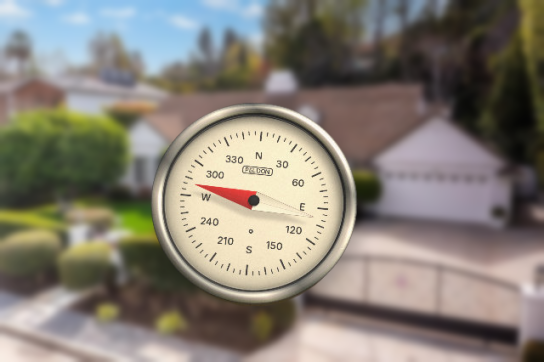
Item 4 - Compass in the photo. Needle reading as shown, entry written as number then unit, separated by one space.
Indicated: 280 °
